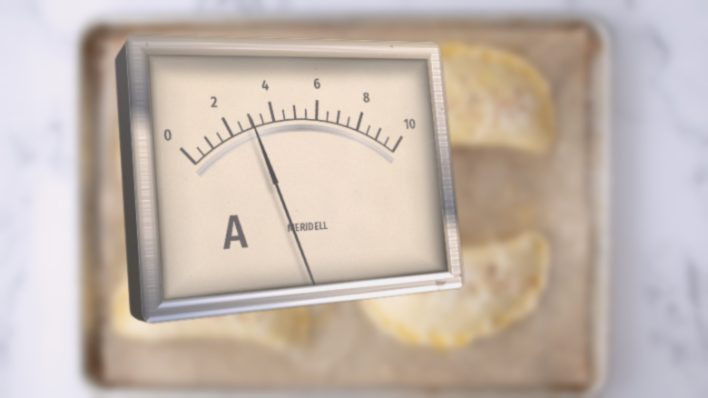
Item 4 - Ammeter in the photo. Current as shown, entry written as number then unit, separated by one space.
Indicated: 3 A
